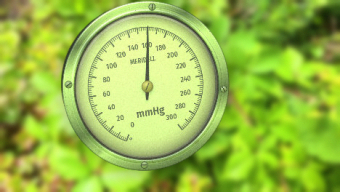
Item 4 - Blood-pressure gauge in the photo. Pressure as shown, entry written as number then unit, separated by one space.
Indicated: 160 mmHg
